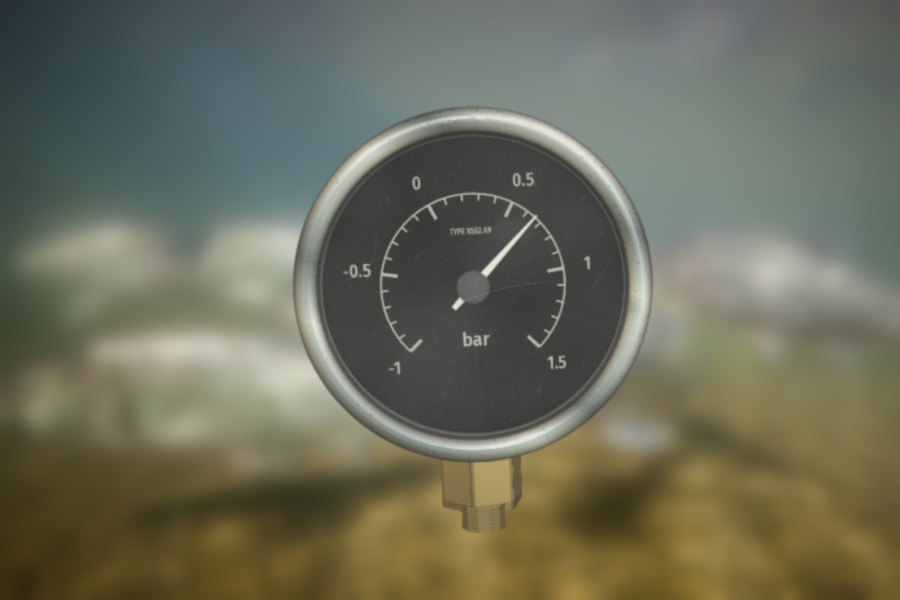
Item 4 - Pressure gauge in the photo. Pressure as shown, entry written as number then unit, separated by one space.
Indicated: 0.65 bar
